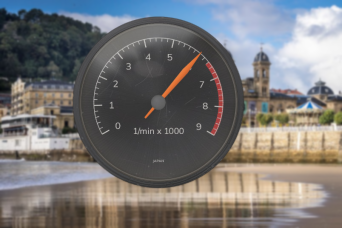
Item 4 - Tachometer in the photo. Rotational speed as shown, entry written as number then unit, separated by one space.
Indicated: 6000 rpm
